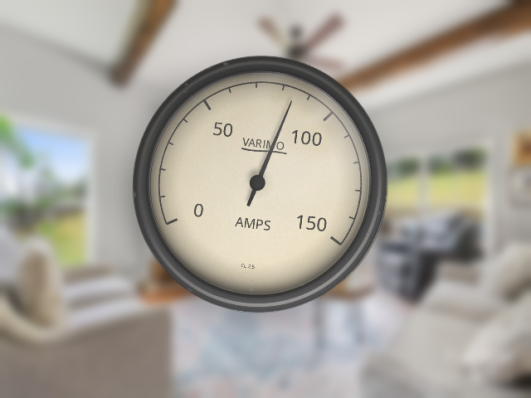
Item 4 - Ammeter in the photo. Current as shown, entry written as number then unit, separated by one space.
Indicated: 85 A
